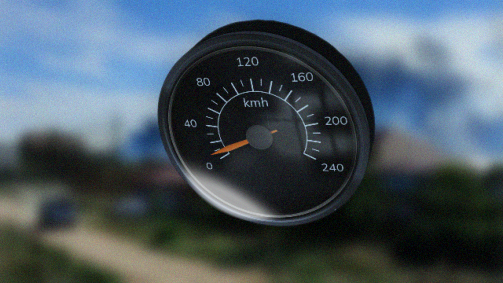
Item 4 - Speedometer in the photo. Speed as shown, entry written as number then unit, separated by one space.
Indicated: 10 km/h
